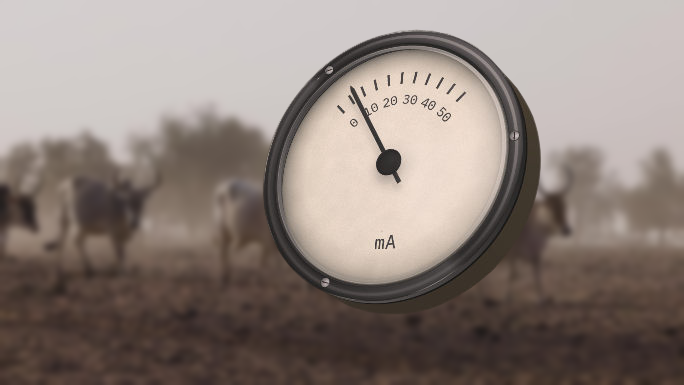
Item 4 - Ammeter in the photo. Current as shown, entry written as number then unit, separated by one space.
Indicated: 7.5 mA
